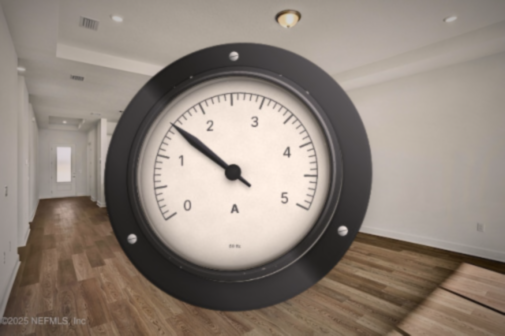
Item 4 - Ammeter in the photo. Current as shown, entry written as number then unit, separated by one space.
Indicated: 1.5 A
